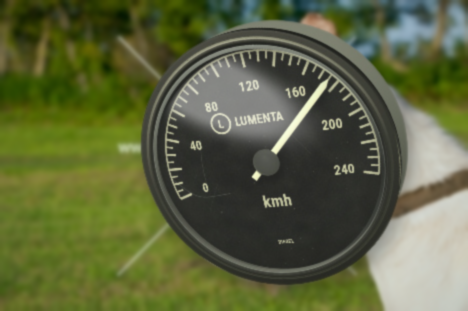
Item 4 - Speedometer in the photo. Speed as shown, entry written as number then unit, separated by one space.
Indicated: 175 km/h
